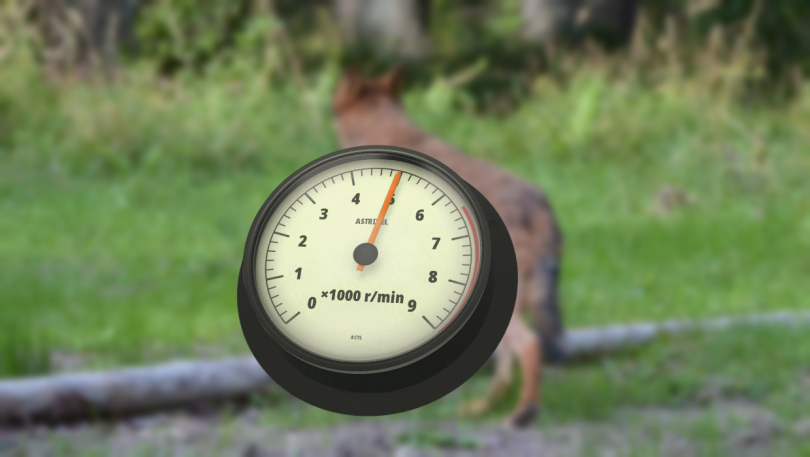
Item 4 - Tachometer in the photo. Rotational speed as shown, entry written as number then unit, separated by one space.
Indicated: 5000 rpm
